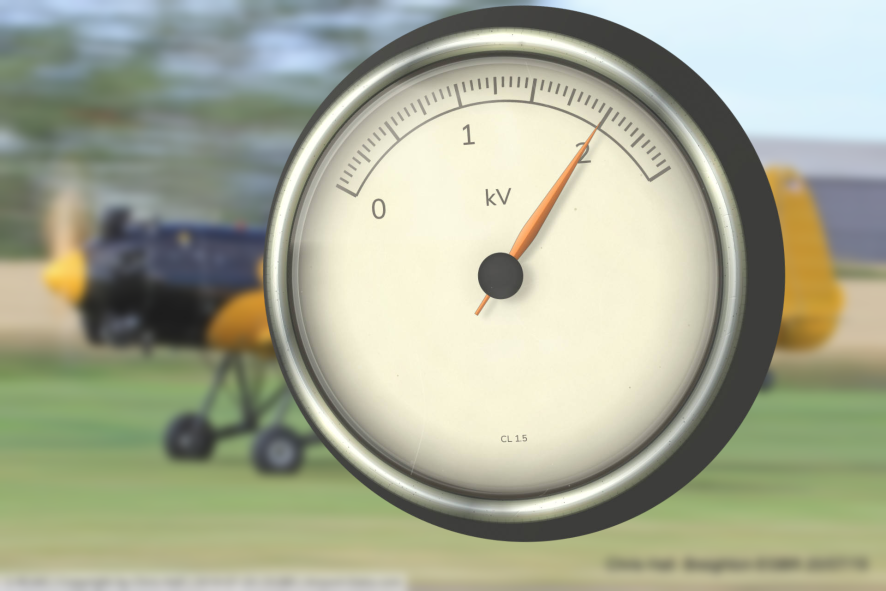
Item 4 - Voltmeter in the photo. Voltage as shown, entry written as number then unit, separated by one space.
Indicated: 2 kV
